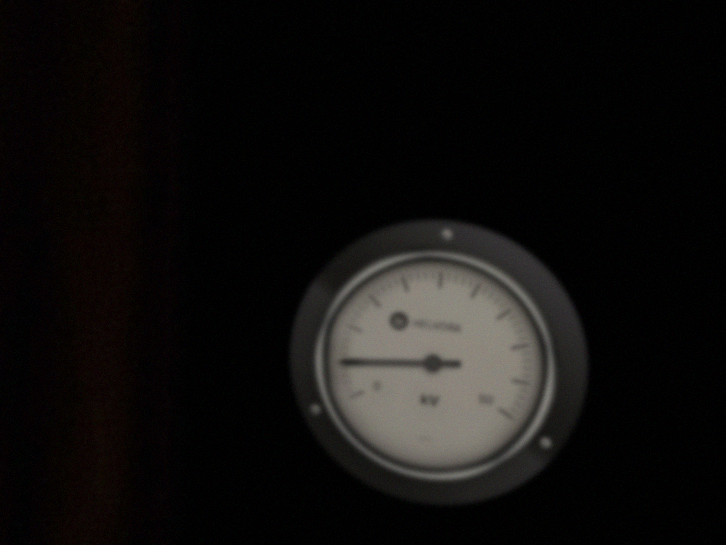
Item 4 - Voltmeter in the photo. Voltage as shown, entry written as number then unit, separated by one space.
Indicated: 5 kV
